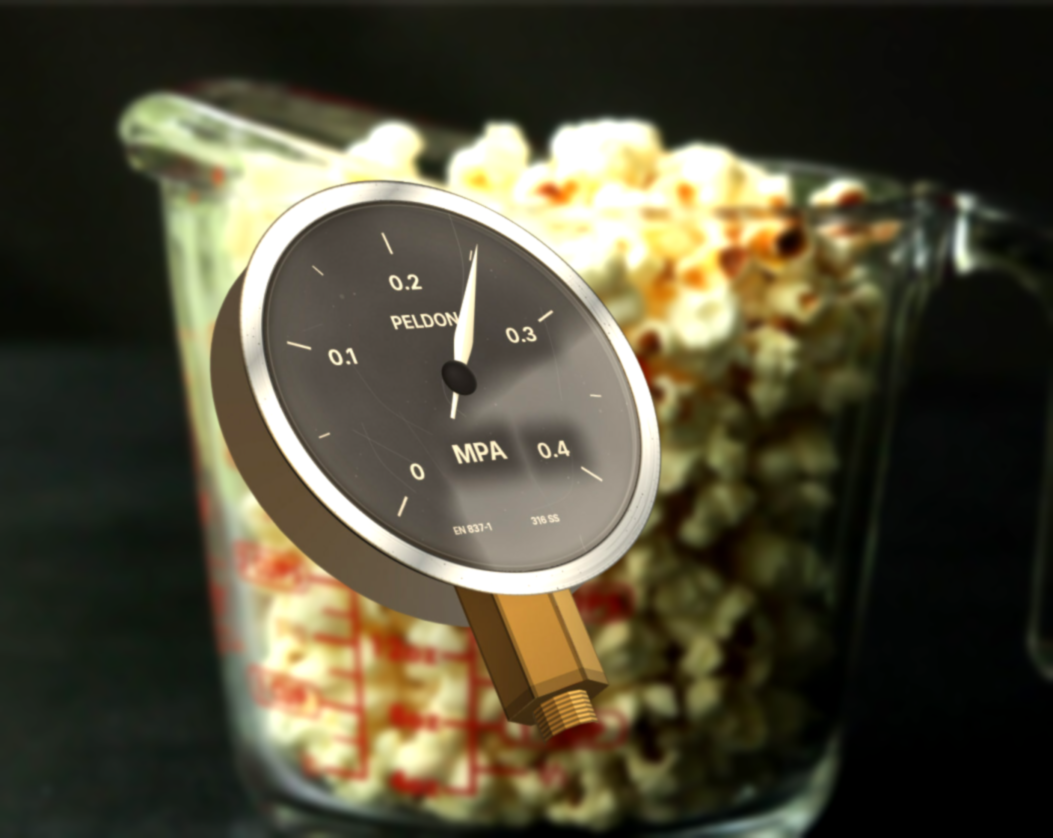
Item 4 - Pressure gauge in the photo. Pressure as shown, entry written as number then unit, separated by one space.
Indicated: 0.25 MPa
